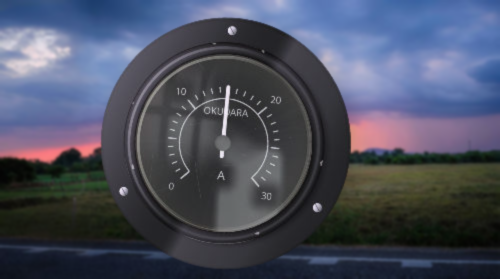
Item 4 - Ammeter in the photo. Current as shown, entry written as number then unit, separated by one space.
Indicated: 15 A
